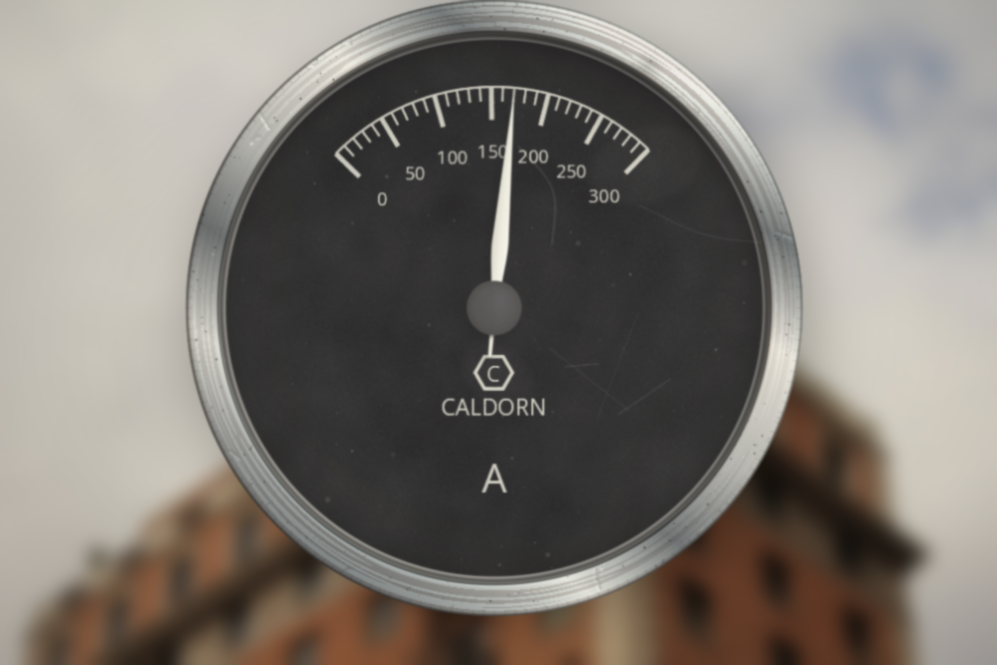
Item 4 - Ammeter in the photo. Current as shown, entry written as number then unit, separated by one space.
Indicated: 170 A
